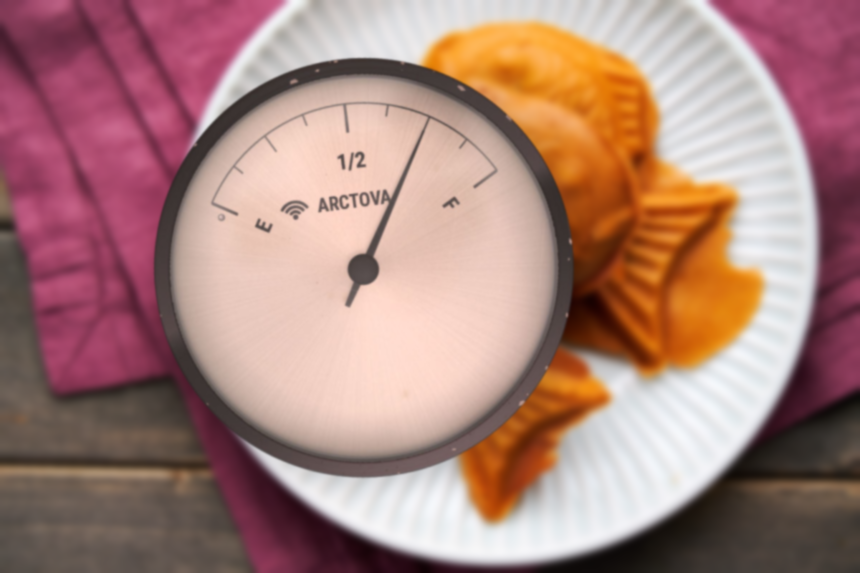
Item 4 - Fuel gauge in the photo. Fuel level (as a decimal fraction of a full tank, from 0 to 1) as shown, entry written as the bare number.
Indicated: 0.75
